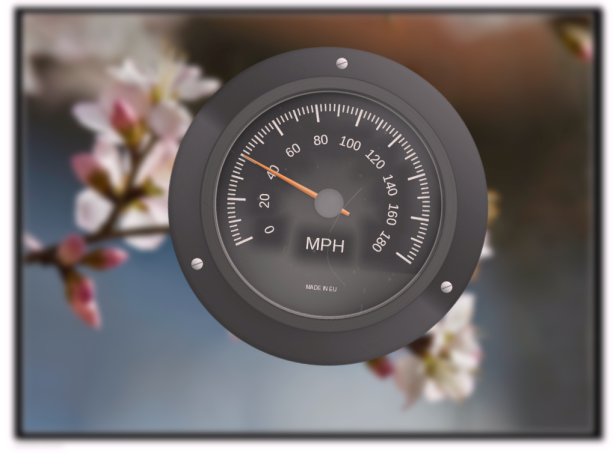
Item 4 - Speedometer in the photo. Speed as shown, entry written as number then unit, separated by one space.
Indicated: 40 mph
